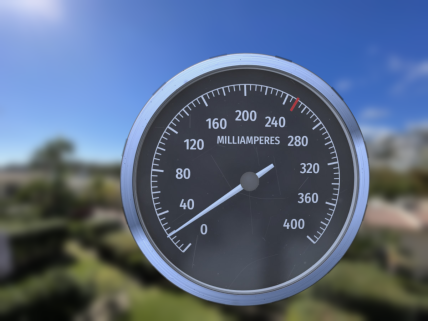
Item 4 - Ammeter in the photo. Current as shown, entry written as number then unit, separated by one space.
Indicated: 20 mA
